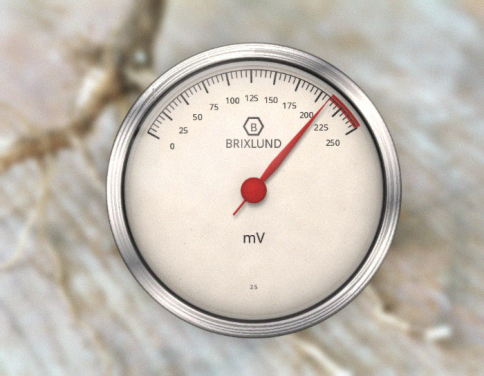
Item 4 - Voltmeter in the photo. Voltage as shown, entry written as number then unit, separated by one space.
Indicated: 210 mV
